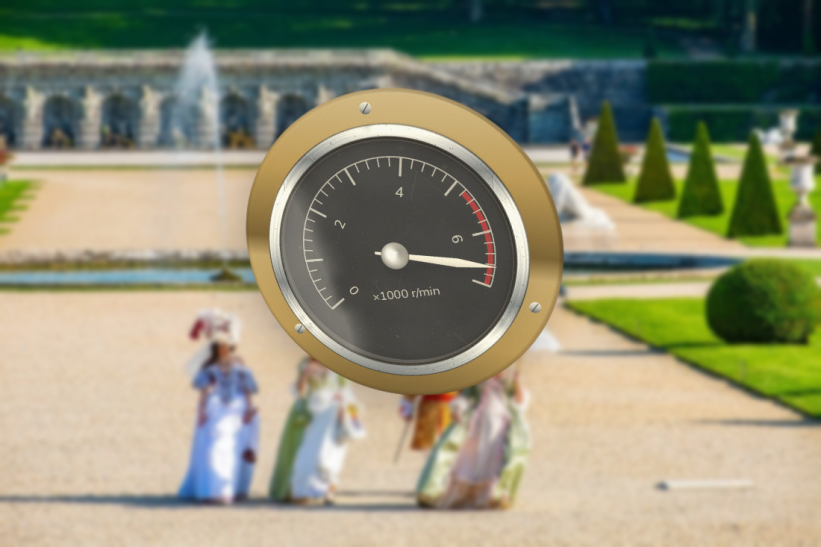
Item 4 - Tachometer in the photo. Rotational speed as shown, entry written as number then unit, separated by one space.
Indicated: 6600 rpm
